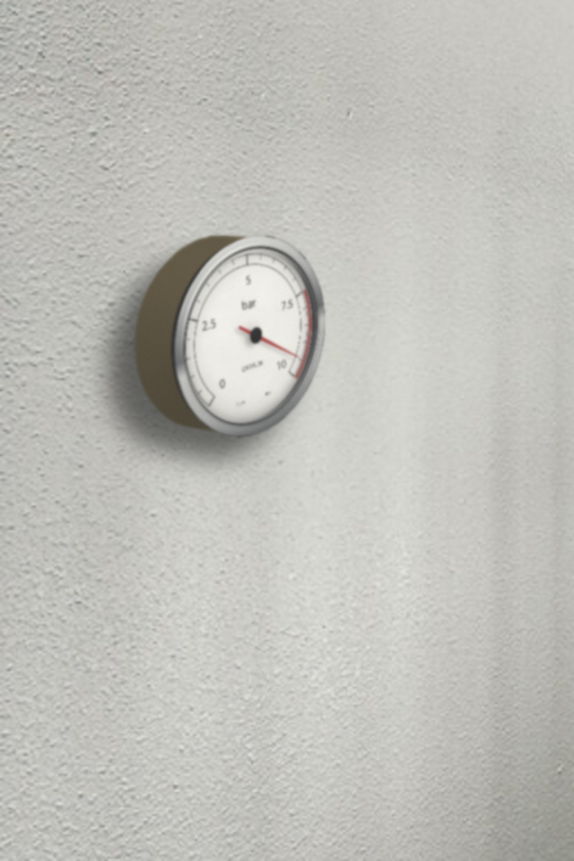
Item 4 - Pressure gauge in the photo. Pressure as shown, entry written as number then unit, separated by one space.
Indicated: 9.5 bar
